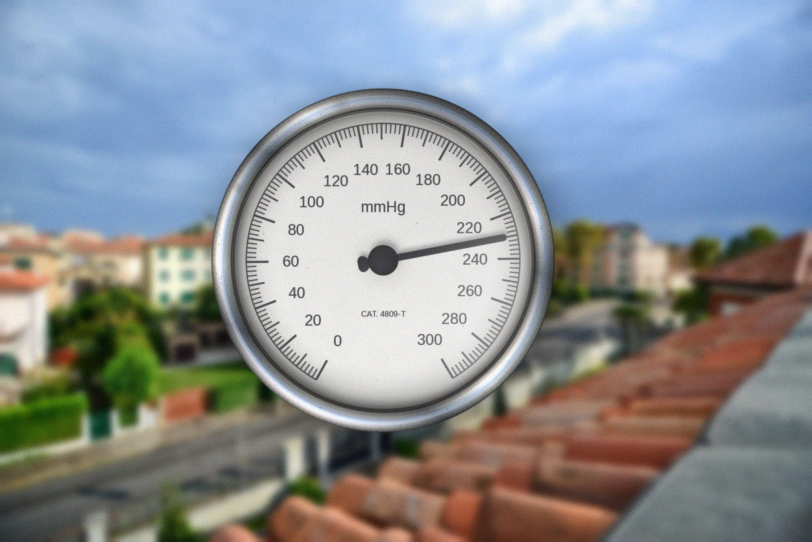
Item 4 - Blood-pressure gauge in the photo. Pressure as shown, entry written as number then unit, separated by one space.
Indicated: 230 mmHg
